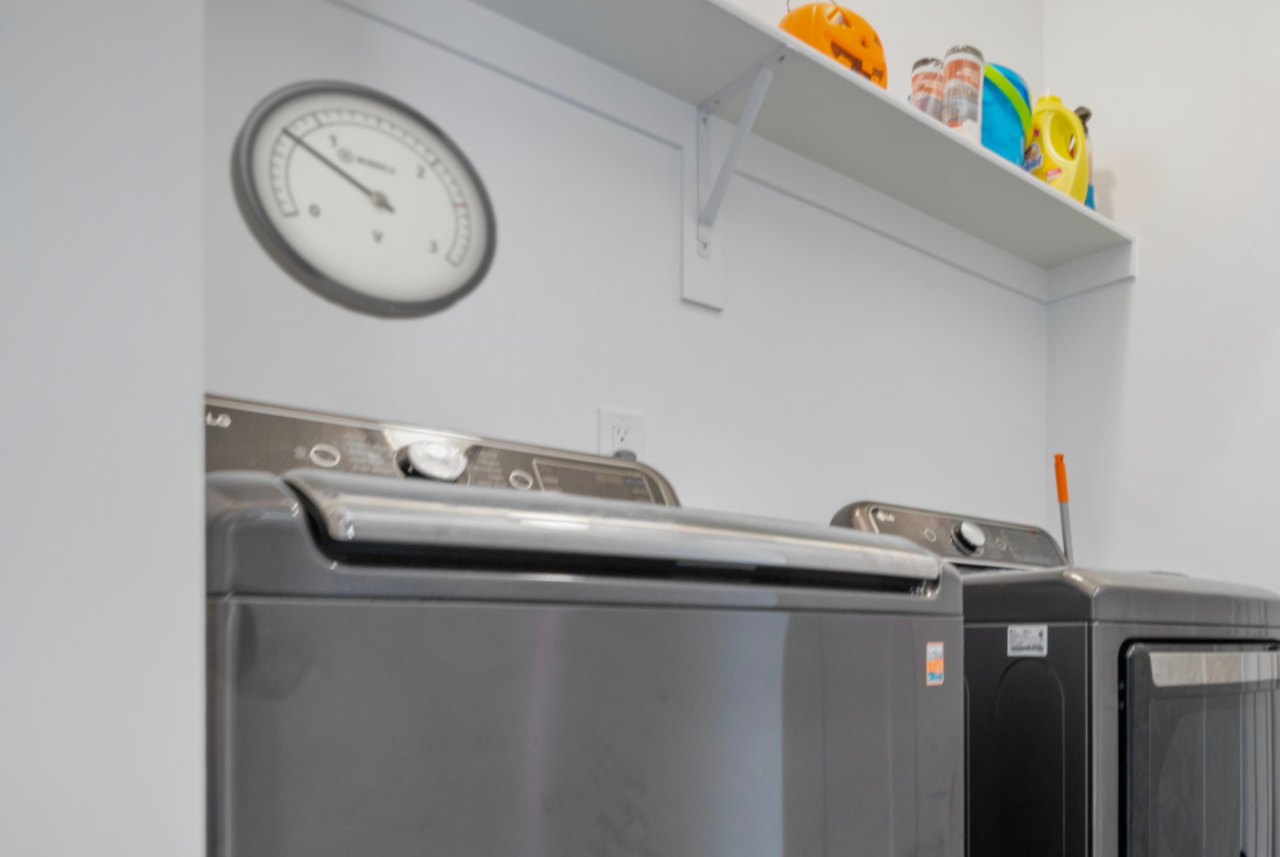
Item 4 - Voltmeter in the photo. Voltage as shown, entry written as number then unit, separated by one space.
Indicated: 0.7 V
